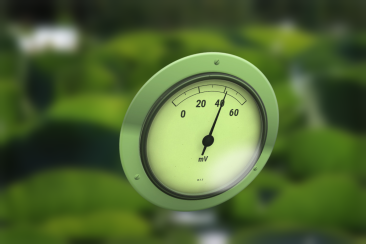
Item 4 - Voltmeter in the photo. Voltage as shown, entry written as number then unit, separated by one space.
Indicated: 40 mV
